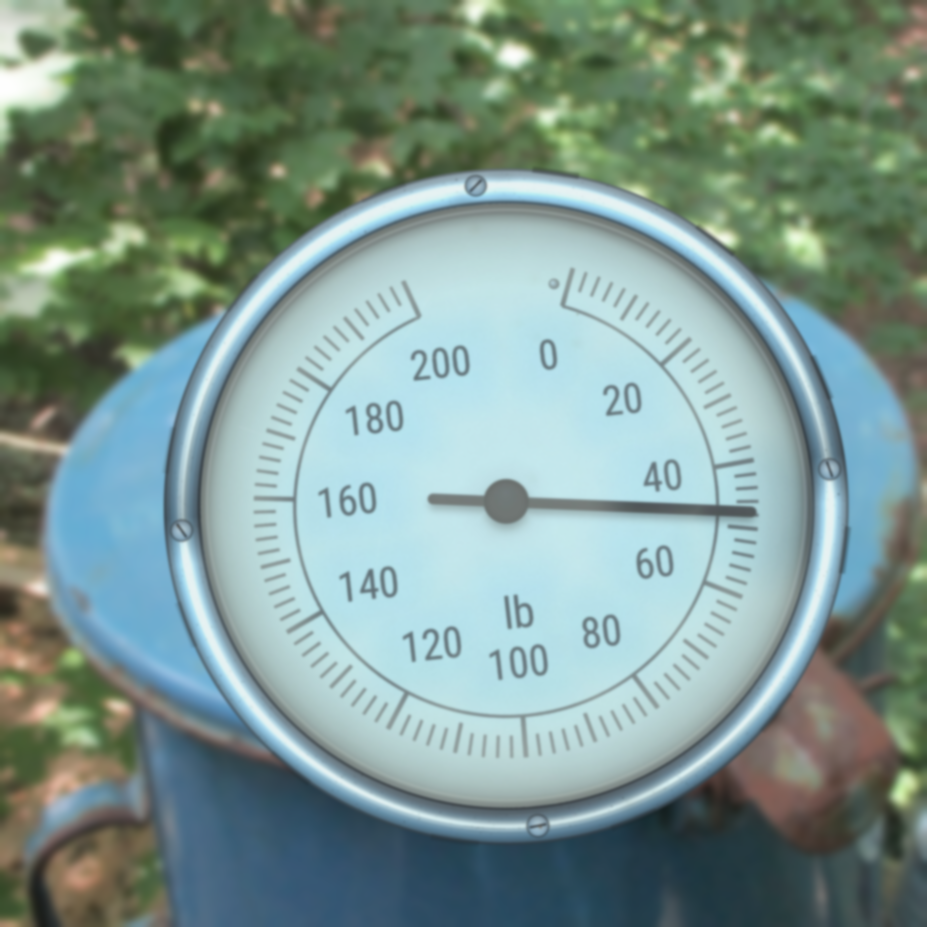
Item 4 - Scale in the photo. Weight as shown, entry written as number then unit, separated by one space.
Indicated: 48 lb
